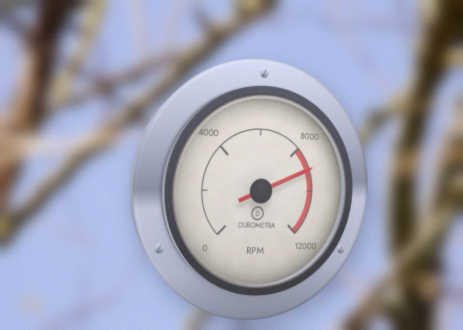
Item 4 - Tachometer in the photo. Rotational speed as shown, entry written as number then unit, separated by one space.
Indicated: 9000 rpm
